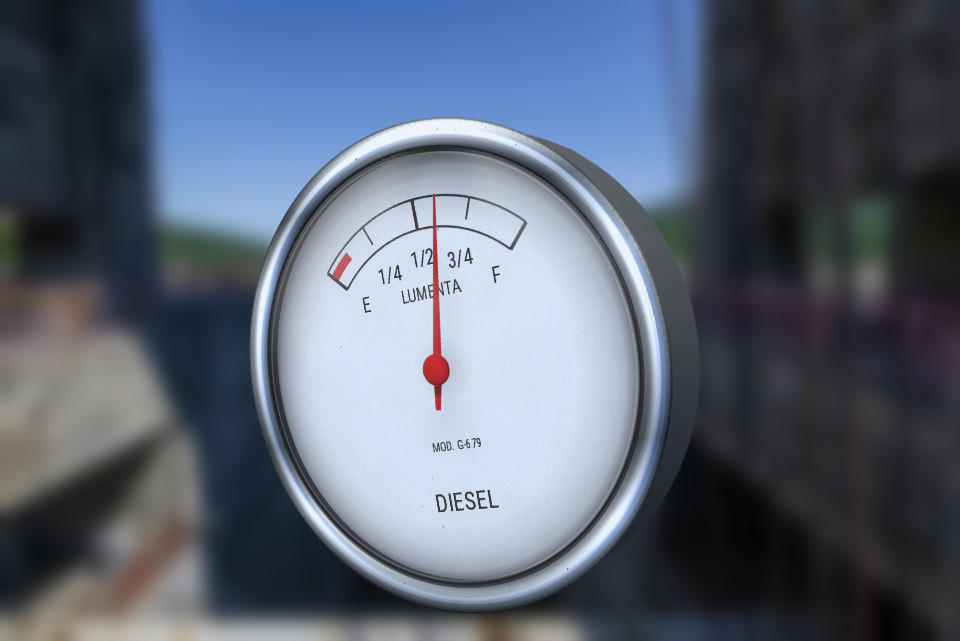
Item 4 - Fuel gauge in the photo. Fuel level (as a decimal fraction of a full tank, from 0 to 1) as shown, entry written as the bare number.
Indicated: 0.625
